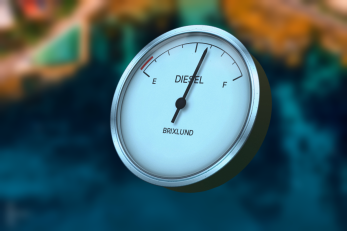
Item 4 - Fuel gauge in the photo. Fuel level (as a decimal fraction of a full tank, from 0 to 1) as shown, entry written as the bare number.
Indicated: 0.625
